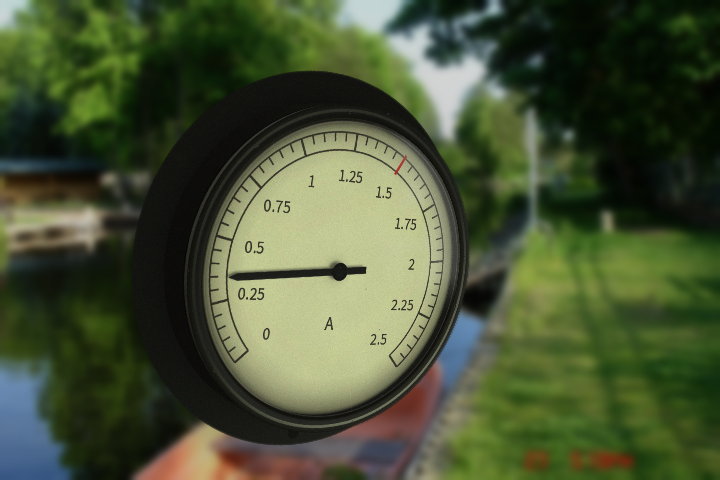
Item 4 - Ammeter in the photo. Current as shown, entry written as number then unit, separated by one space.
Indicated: 0.35 A
